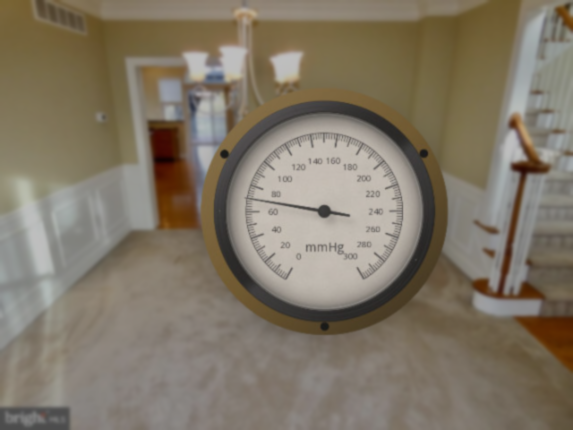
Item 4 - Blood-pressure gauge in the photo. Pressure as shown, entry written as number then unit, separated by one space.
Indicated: 70 mmHg
